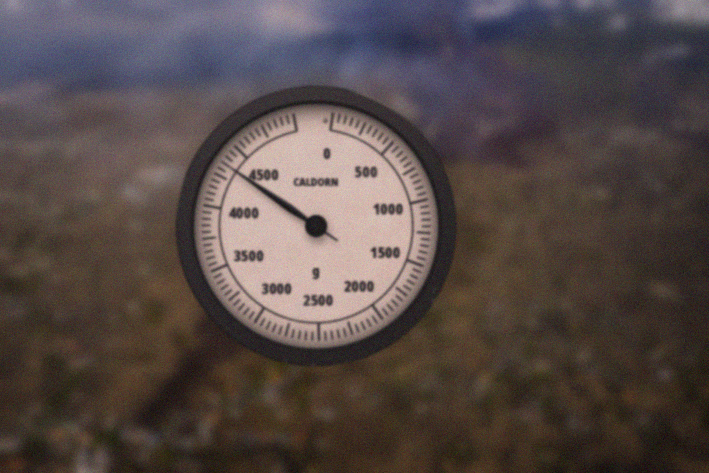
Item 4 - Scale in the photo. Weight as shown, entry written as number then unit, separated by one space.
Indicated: 4350 g
